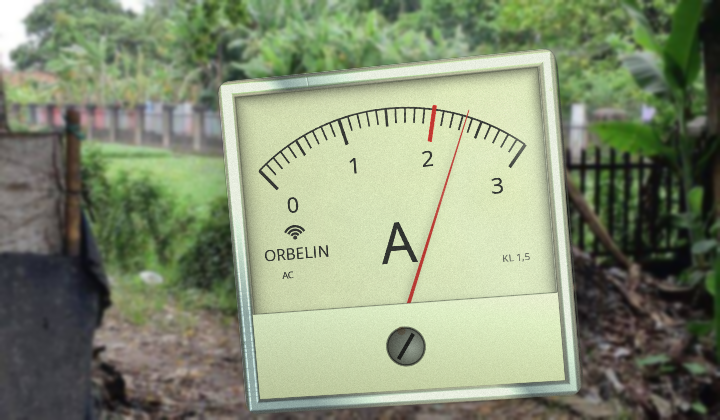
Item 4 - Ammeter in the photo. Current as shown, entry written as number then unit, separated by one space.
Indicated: 2.35 A
